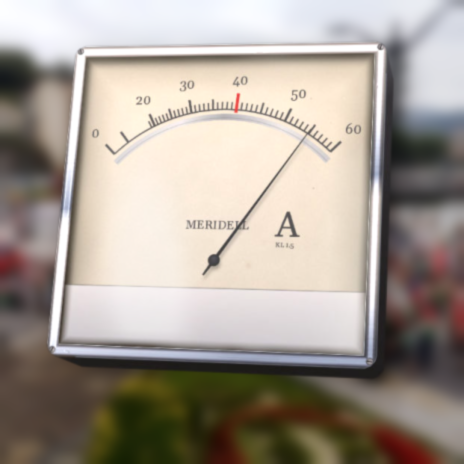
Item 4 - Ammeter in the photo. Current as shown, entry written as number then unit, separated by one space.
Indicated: 55 A
